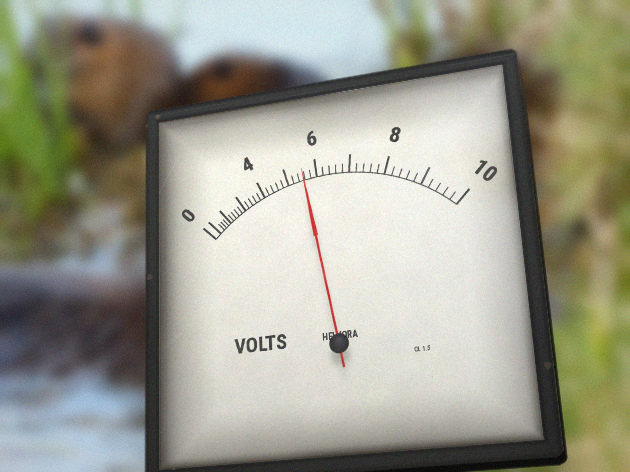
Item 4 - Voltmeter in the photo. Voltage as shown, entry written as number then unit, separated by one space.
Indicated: 5.6 V
